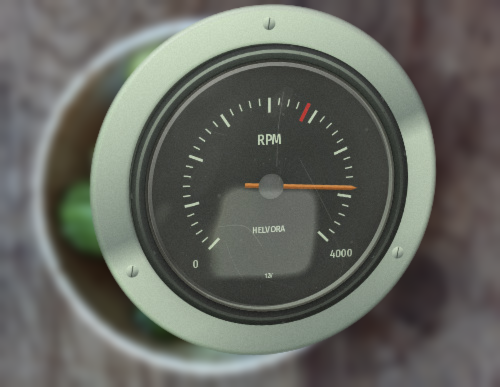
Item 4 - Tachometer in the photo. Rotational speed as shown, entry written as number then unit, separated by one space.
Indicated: 3400 rpm
